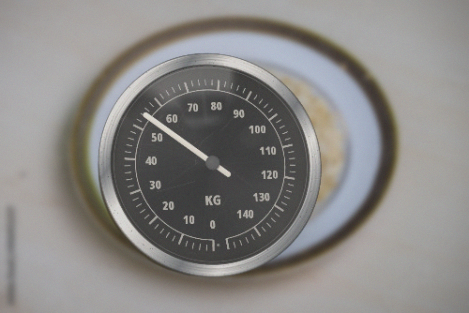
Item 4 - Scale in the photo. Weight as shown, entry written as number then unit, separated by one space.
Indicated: 54 kg
